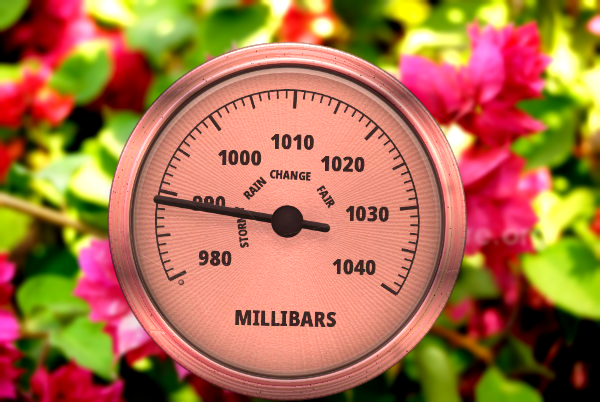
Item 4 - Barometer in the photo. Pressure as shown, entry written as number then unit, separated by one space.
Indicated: 989 mbar
